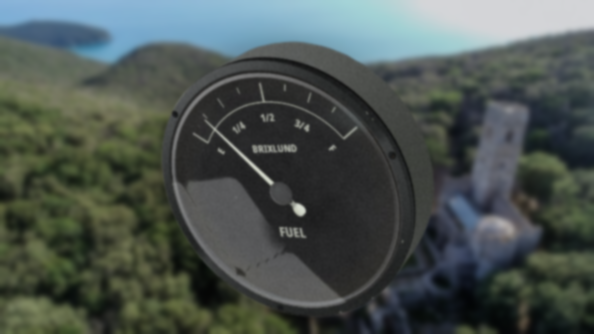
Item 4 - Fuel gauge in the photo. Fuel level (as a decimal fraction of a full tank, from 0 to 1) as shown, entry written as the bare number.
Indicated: 0.125
